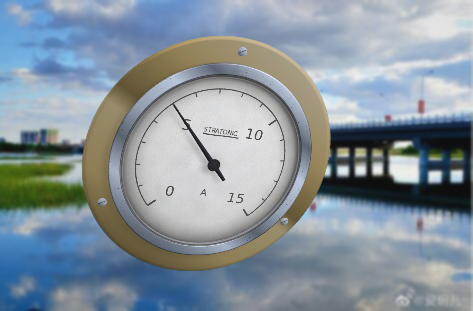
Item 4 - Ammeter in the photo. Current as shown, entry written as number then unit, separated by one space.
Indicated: 5 A
